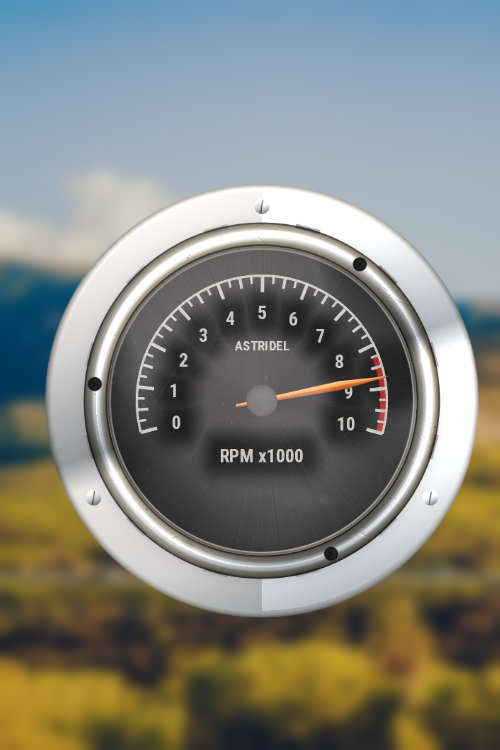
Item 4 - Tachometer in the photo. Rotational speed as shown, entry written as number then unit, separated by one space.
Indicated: 8750 rpm
